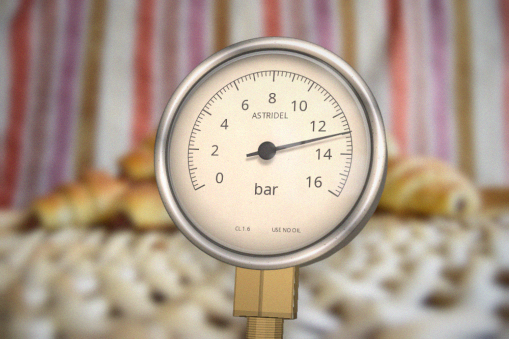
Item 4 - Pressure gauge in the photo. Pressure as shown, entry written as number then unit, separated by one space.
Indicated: 13 bar
